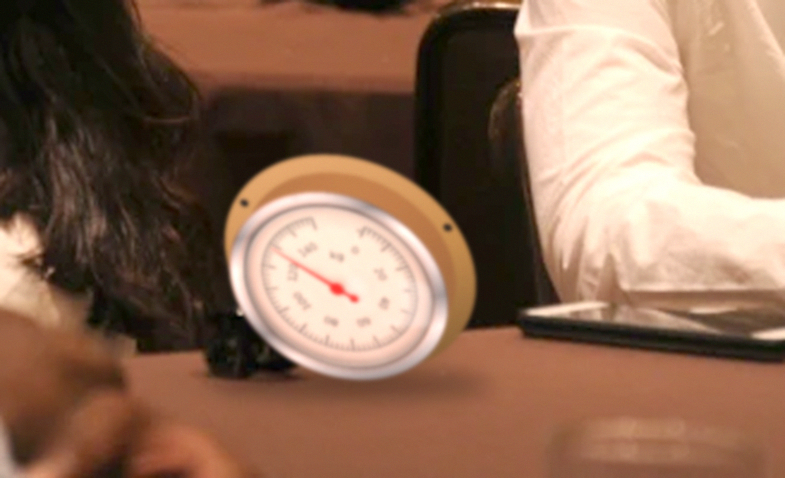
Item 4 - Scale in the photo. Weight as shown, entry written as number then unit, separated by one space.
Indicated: 130 kg
